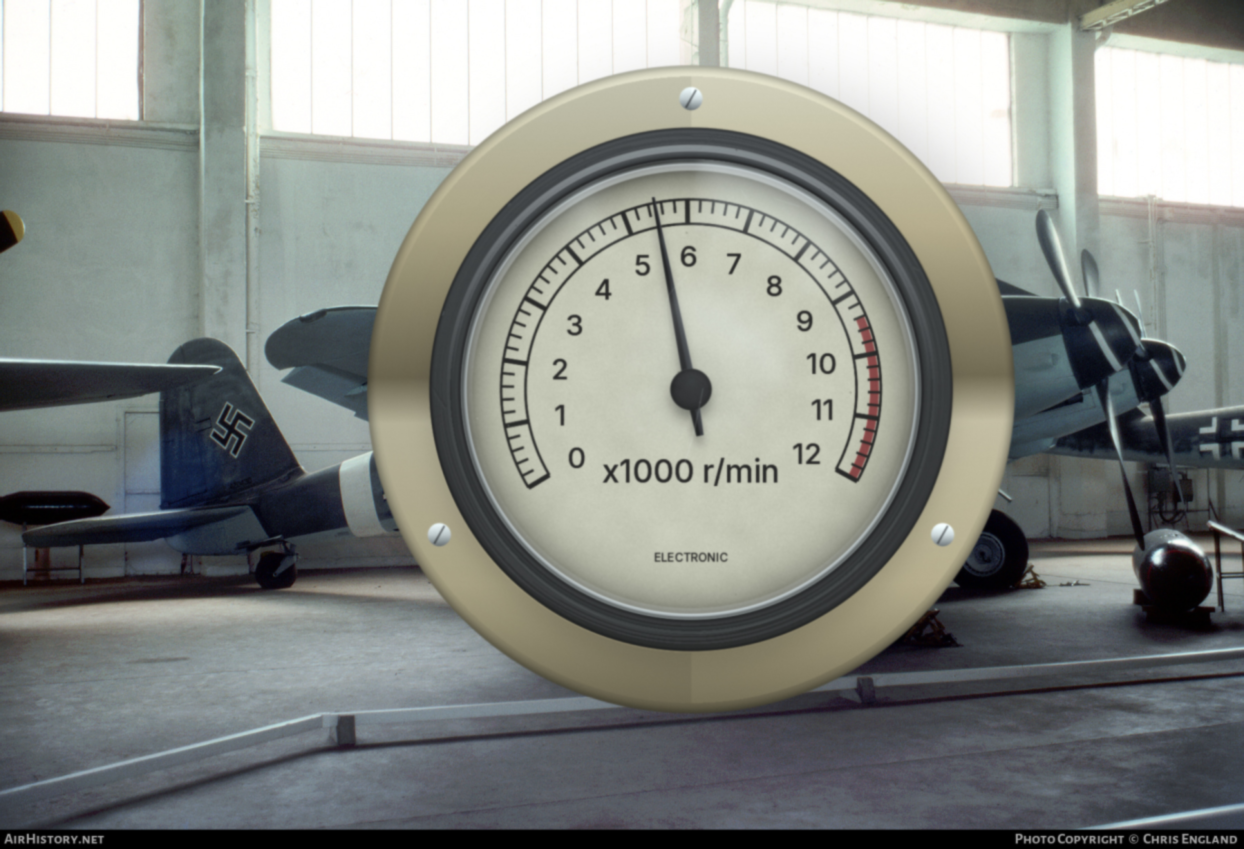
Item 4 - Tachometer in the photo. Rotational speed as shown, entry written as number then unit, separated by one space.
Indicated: 5500 rpm
